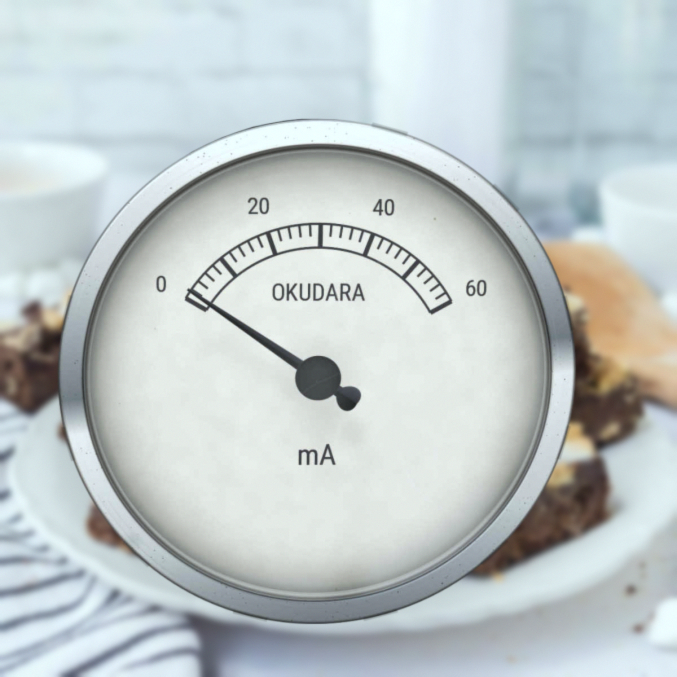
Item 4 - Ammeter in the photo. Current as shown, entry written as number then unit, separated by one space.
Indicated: 2 mA
